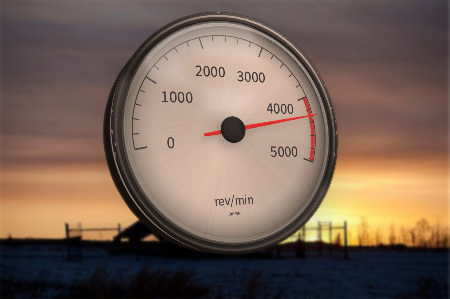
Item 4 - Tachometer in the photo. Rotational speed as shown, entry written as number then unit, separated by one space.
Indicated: 4300 rpm
